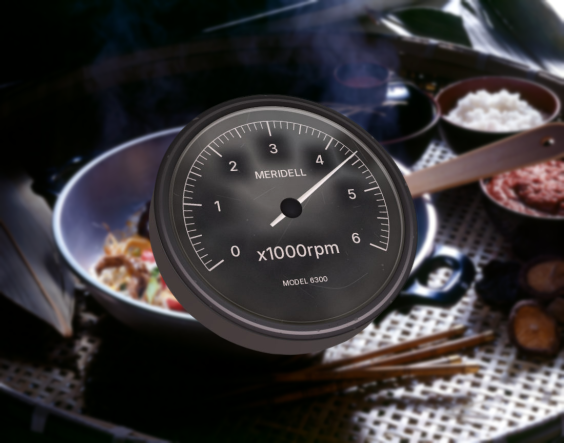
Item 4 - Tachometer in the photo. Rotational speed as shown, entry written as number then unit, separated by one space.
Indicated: 4400 rpm
